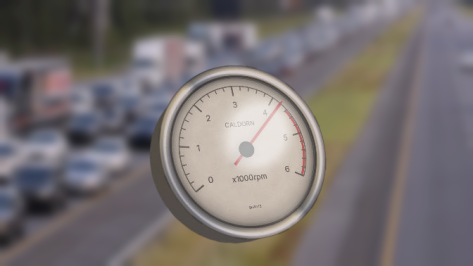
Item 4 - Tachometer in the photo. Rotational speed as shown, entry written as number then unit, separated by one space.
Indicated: 4200 rpm
